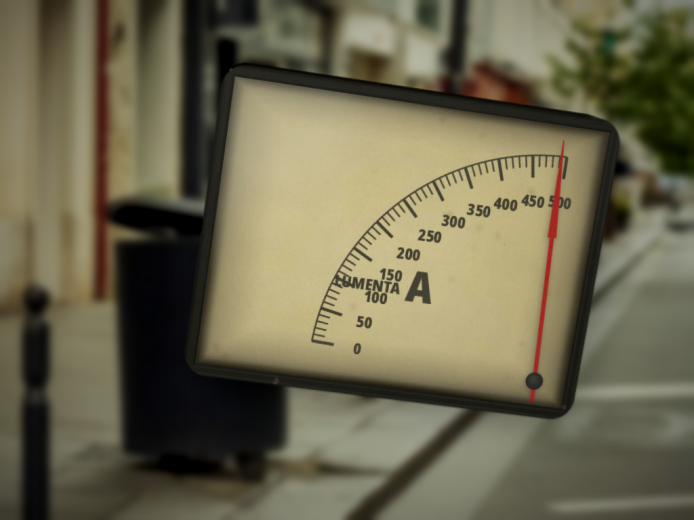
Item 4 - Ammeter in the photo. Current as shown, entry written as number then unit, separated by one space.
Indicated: 490 A
